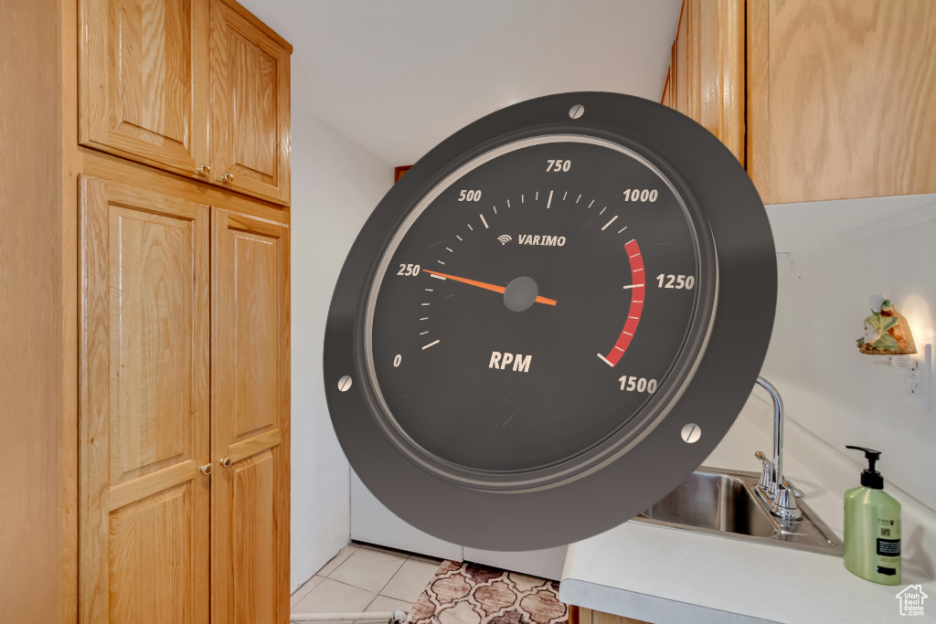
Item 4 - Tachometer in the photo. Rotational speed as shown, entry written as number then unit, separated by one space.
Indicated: 250 rpm
